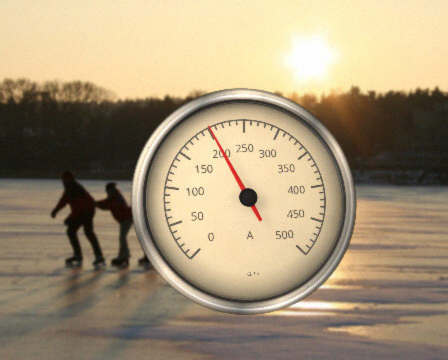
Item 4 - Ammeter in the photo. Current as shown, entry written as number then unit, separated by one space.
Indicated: 200 A
